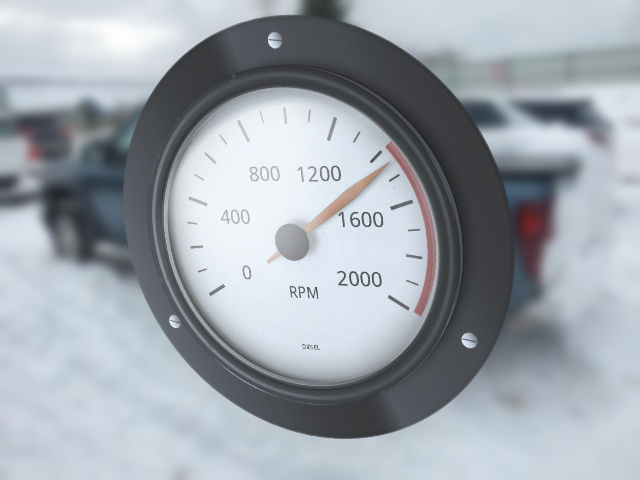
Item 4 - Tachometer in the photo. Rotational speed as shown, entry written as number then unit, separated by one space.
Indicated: 1450 rpm
